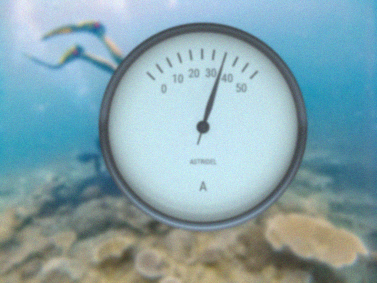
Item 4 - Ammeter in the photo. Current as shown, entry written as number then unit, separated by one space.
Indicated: 35 A
